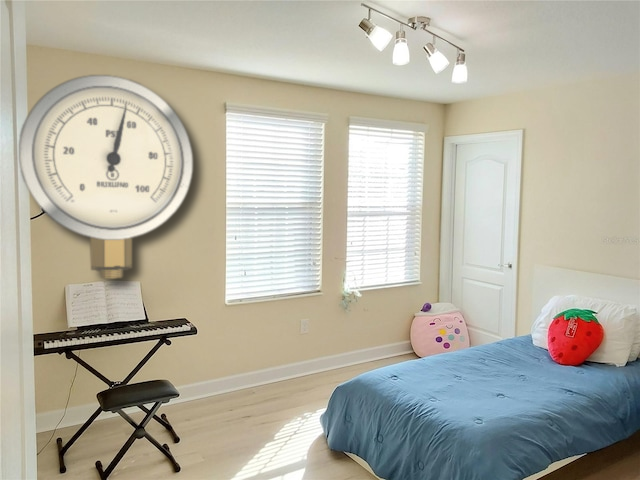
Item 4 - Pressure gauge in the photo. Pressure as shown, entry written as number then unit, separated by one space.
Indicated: 55 psi
